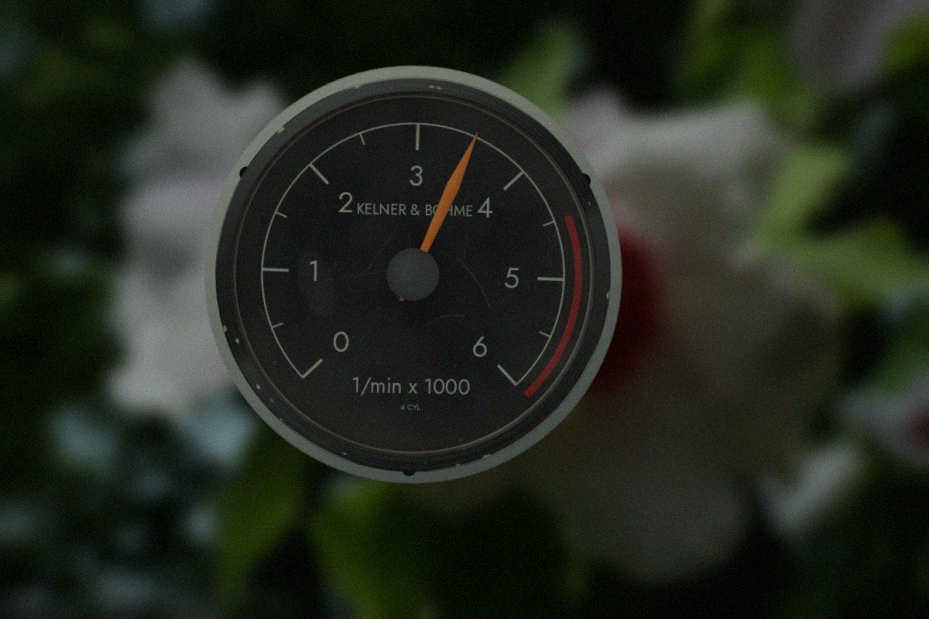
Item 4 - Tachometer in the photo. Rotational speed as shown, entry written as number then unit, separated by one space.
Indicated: 3500 rpm
